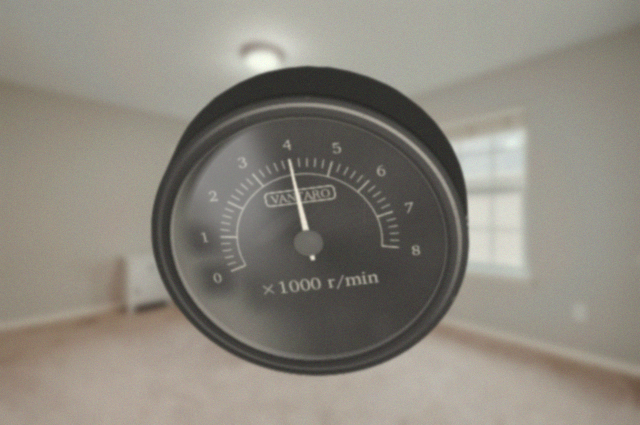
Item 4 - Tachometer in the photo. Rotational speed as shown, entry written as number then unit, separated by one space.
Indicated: 4000 rpm
